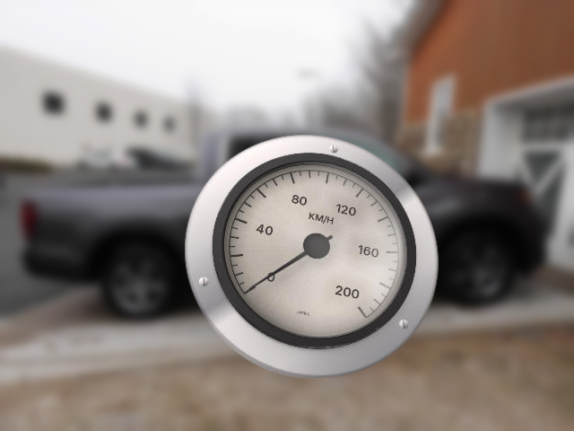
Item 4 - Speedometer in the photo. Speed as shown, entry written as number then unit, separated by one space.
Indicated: 0 km/h
